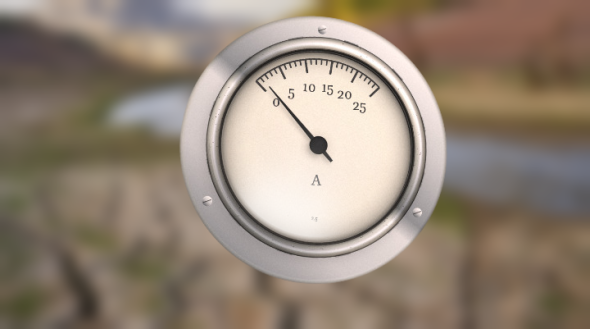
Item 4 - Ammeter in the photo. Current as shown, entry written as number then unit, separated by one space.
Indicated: 1 A
